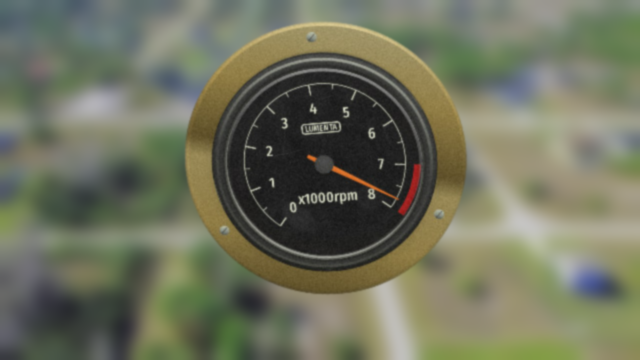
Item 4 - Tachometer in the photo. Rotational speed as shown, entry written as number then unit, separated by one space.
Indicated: 7750 rpm
